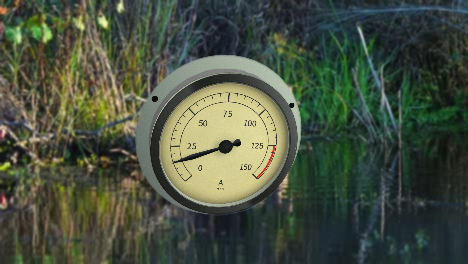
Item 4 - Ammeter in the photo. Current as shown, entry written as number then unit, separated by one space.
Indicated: 15 A
